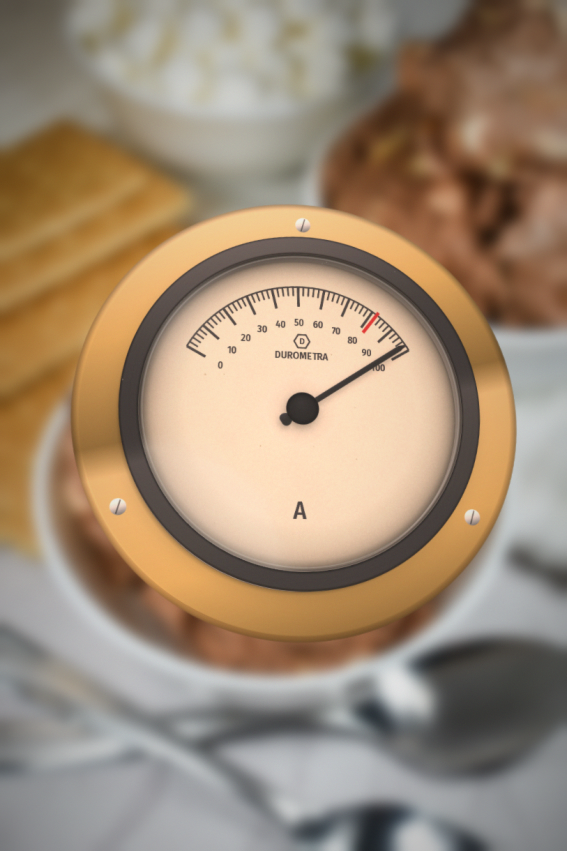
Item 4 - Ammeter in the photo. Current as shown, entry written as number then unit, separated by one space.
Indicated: 98 A
